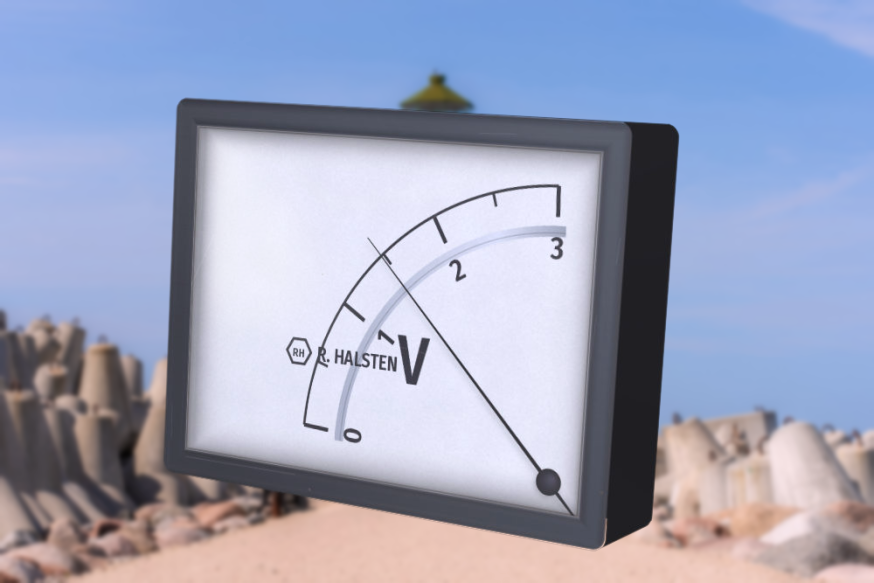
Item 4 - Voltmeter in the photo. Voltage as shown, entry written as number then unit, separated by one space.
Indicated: 1.5 V
